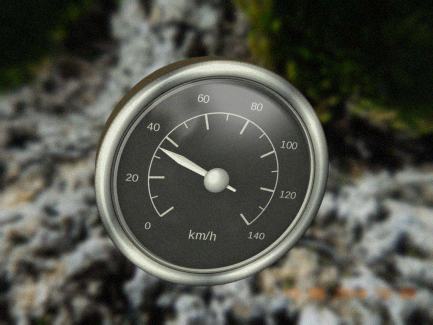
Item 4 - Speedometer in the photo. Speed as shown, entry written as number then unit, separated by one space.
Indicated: 35 km/h
